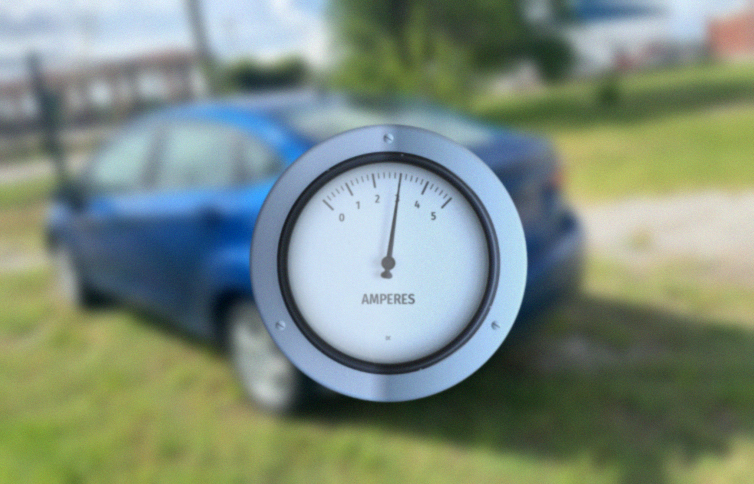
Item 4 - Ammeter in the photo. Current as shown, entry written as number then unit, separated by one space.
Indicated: 3 A
